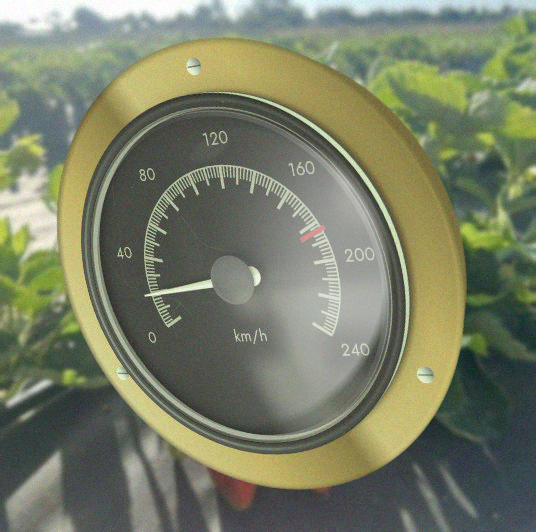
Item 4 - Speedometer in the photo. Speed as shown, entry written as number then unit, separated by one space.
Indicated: 20 km/h
